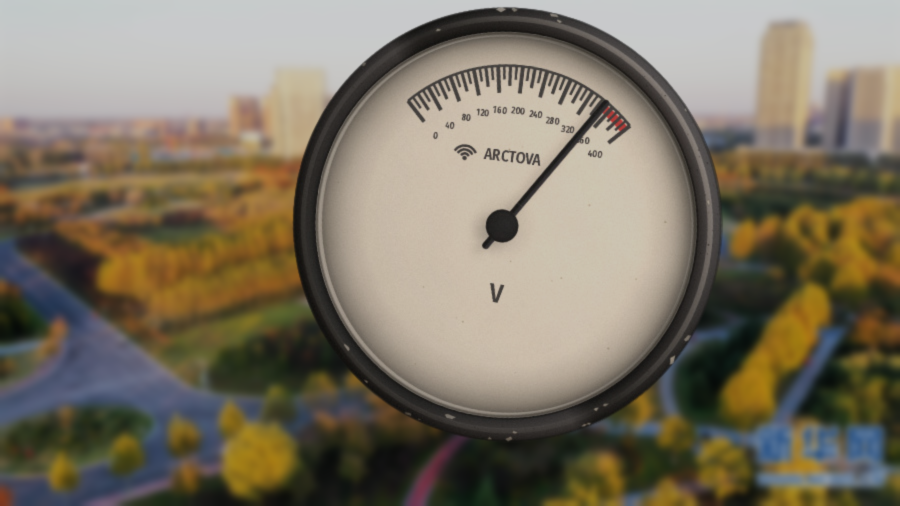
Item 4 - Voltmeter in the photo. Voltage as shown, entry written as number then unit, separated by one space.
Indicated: 350 V
